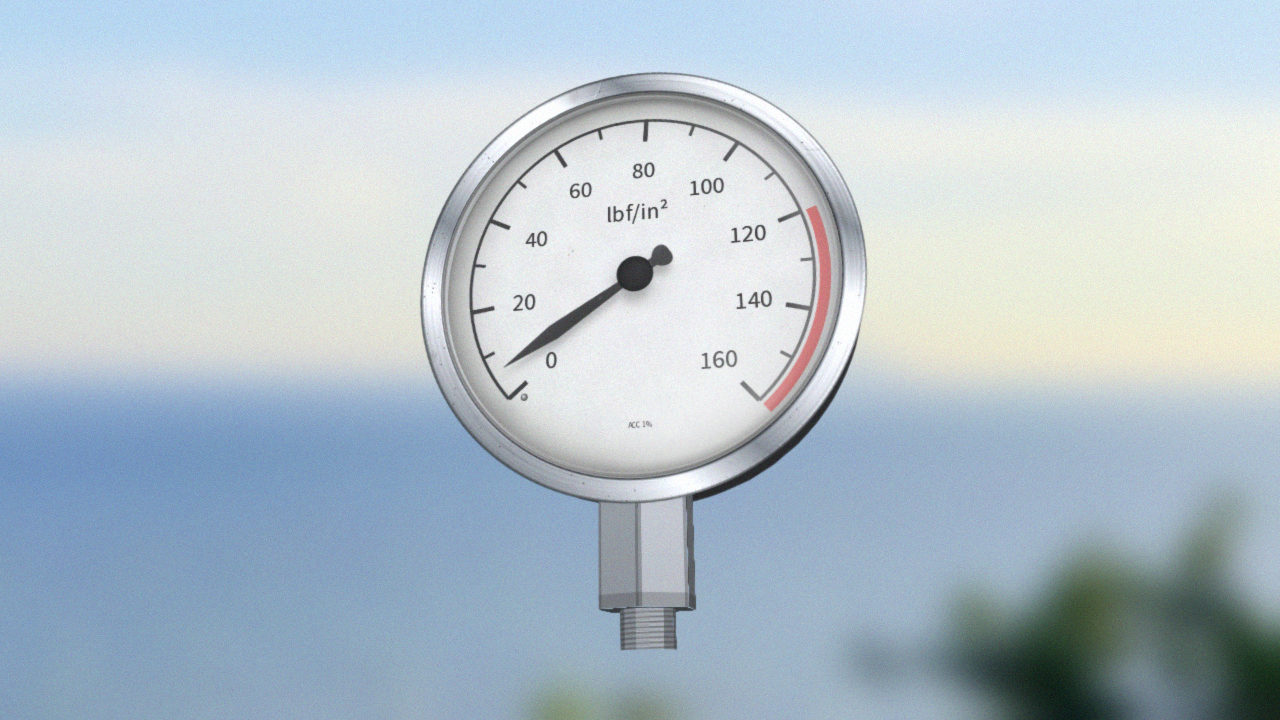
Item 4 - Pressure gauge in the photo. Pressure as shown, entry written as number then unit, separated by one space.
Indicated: 5 psi
